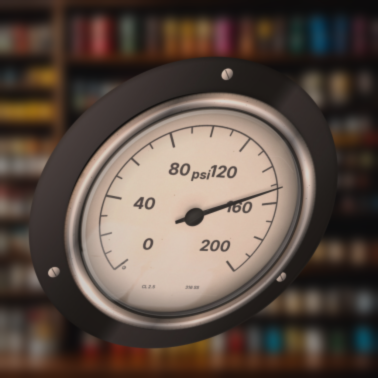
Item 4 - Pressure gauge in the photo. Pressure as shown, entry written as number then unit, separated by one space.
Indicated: 150 psi
